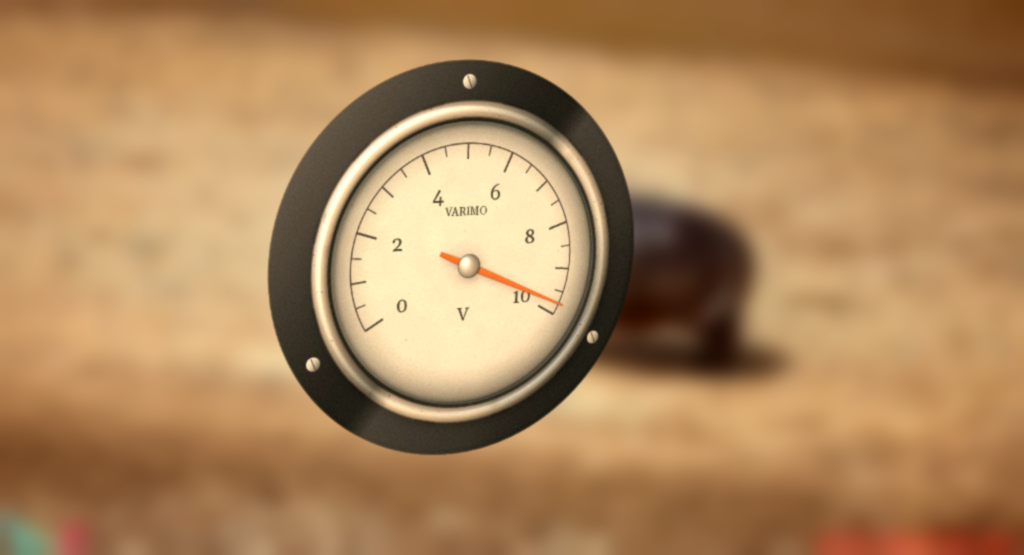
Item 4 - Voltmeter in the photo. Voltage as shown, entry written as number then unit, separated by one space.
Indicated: 9.75 V
